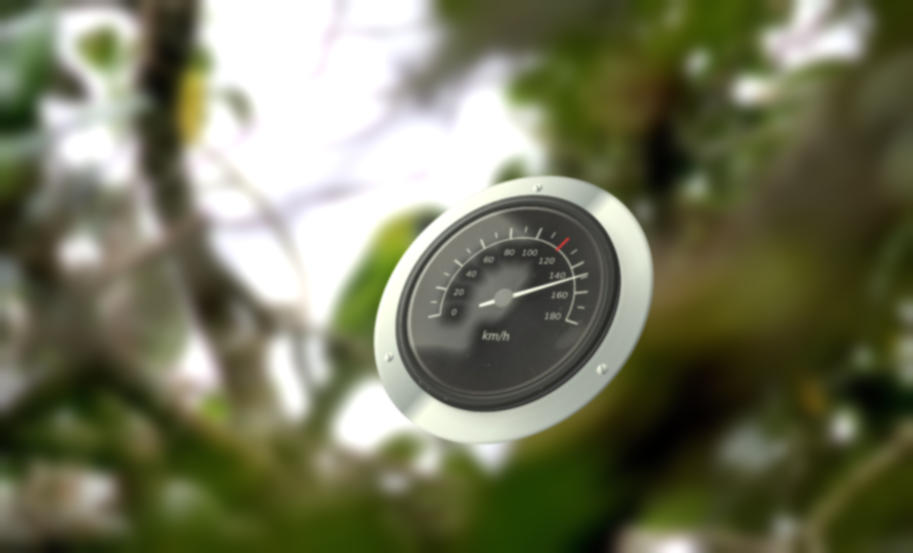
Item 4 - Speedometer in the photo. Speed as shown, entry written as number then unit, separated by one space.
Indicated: 150 km/h
